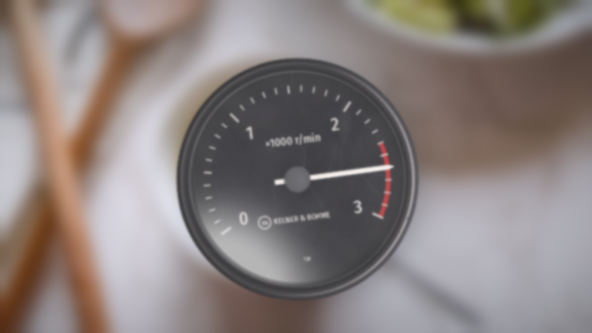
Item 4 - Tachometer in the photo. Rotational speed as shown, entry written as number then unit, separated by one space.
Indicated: 2600 rpm
